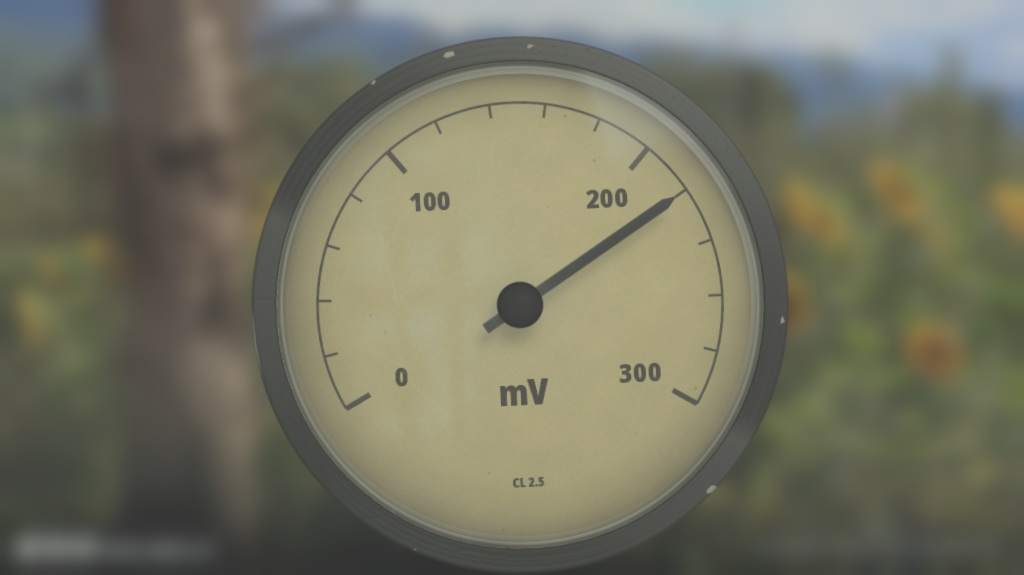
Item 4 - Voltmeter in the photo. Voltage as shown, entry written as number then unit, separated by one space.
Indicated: 220 mV
